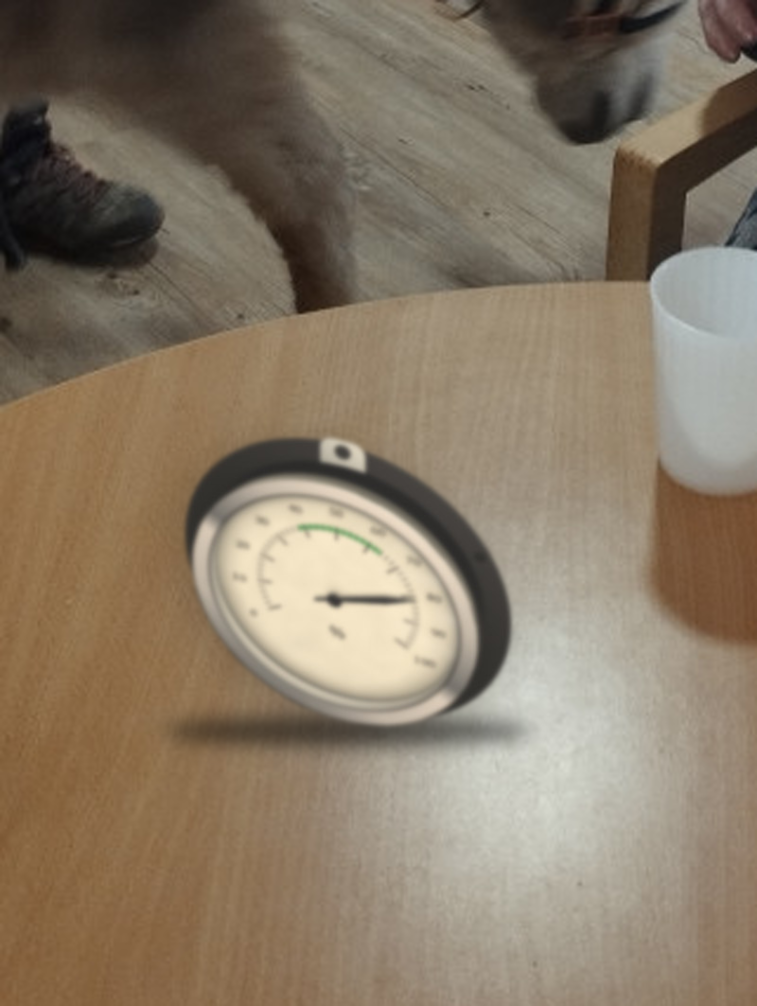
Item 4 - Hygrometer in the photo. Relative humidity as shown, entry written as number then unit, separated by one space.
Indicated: 80 %
